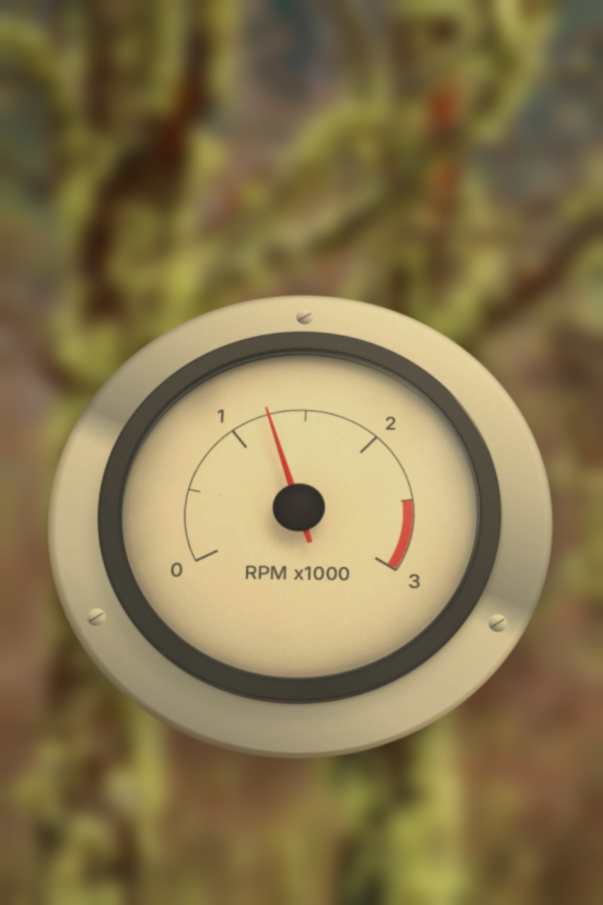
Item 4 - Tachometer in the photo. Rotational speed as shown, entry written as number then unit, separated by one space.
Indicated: 1250 rpm
